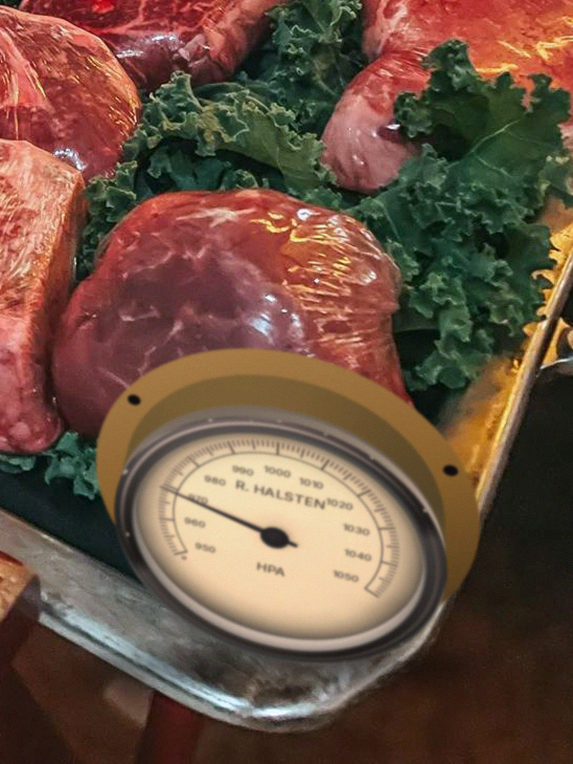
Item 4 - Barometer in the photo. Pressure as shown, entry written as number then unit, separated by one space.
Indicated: 970 hPa
